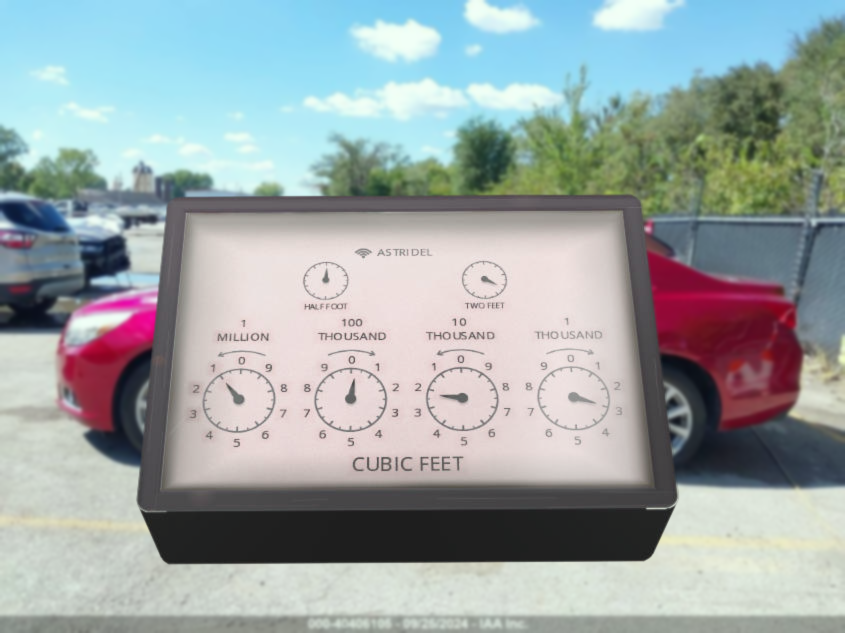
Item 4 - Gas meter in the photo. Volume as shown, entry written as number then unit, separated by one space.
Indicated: 102300 ft³
